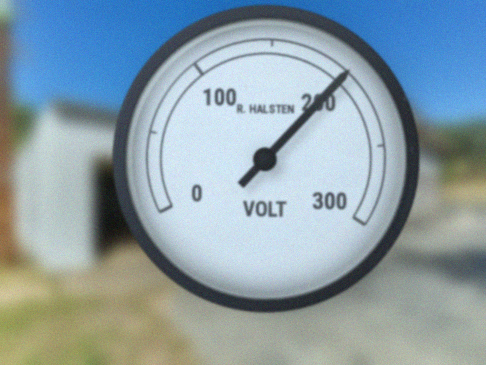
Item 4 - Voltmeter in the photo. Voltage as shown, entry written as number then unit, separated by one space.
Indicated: 200 V
